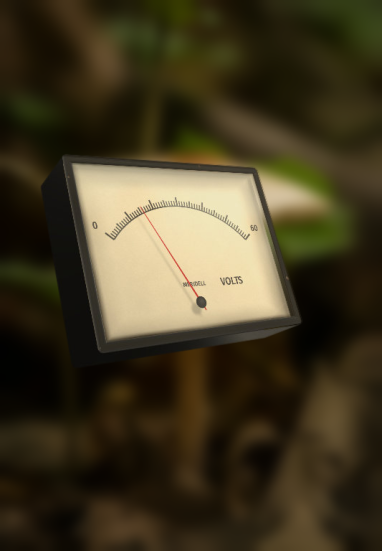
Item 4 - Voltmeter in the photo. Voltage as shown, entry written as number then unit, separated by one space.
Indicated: 15 V
